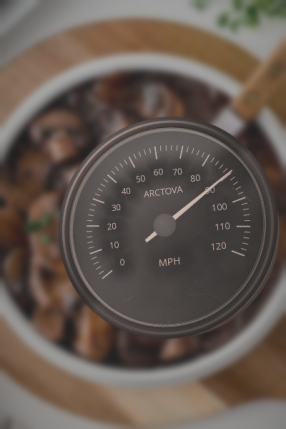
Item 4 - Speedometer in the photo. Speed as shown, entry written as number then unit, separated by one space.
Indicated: 90 mph
